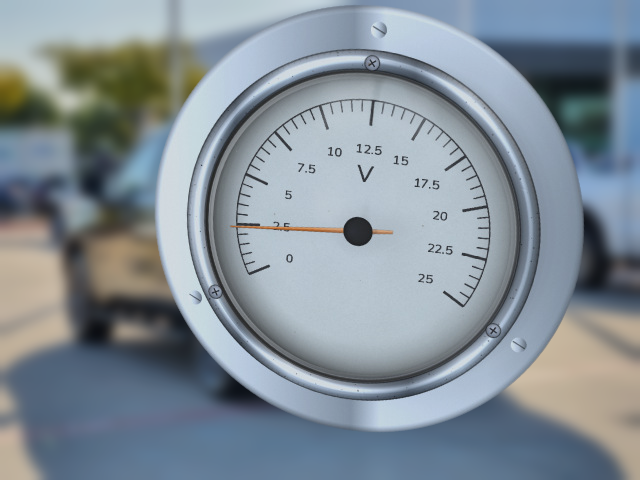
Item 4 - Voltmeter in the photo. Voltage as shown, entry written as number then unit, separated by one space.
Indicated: 2.5 V
